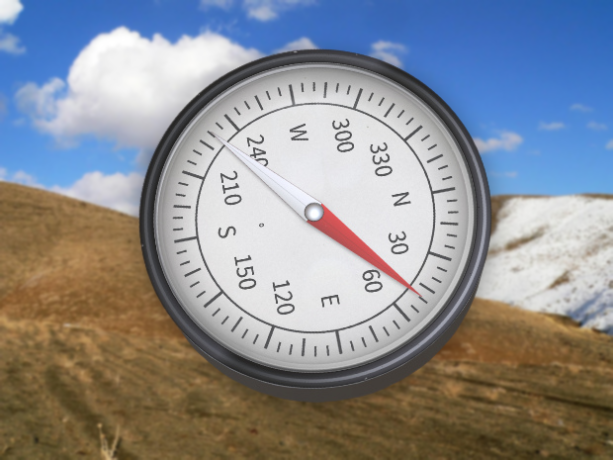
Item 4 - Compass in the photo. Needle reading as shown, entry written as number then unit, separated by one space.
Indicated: 50 °
